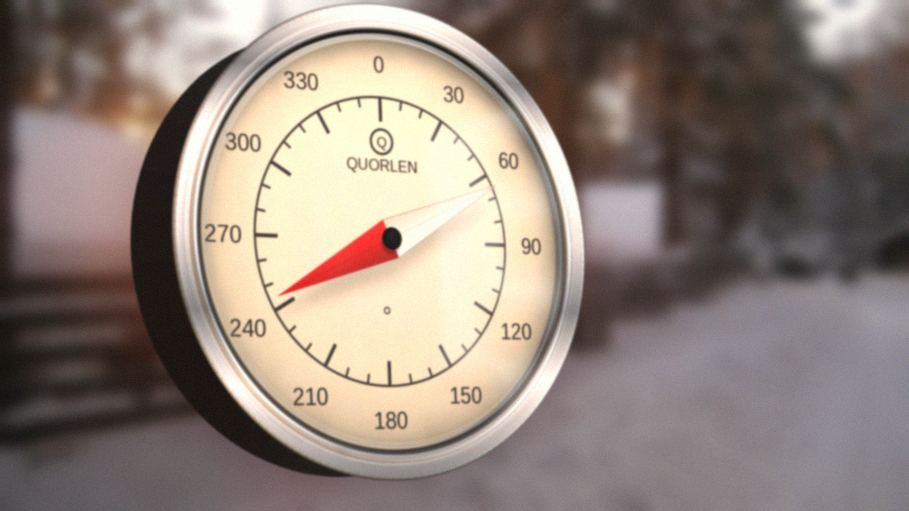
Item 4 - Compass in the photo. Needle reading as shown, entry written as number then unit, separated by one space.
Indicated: 245 °
